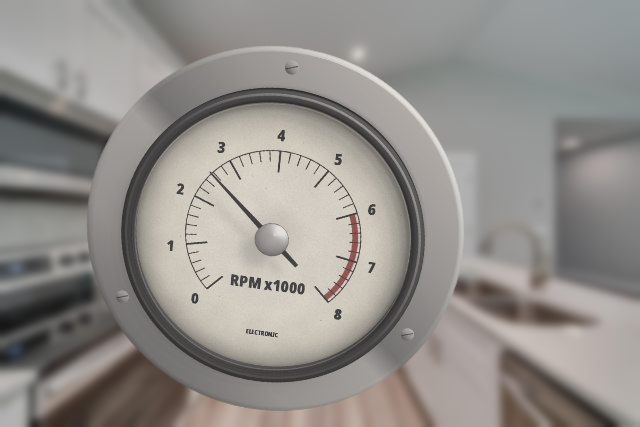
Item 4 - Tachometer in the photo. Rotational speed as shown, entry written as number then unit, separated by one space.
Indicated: 2600 rpm
